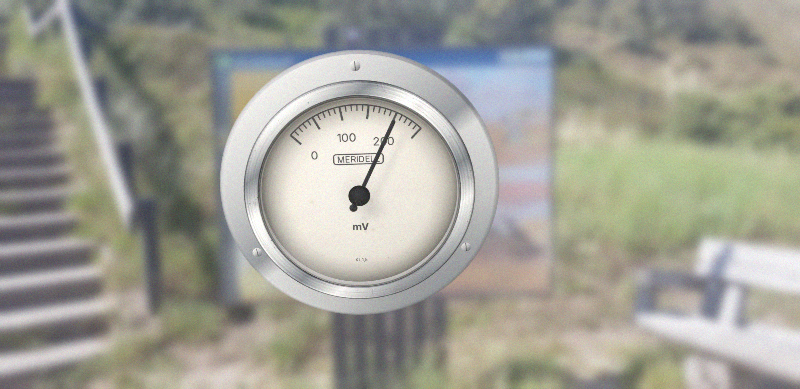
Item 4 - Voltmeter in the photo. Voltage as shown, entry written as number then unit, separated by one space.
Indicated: 200 mV
